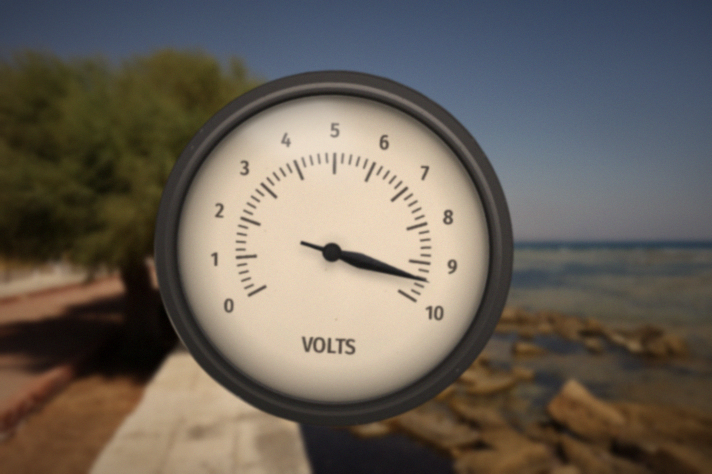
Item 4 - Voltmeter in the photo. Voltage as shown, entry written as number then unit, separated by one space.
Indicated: 9.4 V
